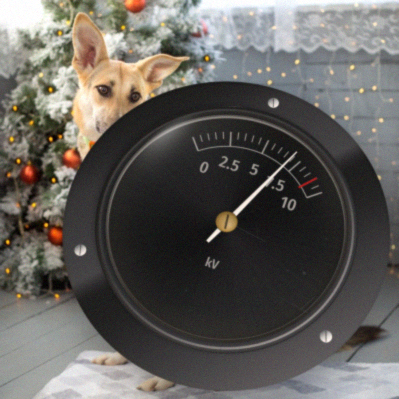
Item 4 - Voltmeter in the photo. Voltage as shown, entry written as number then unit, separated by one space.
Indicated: 7 kV
